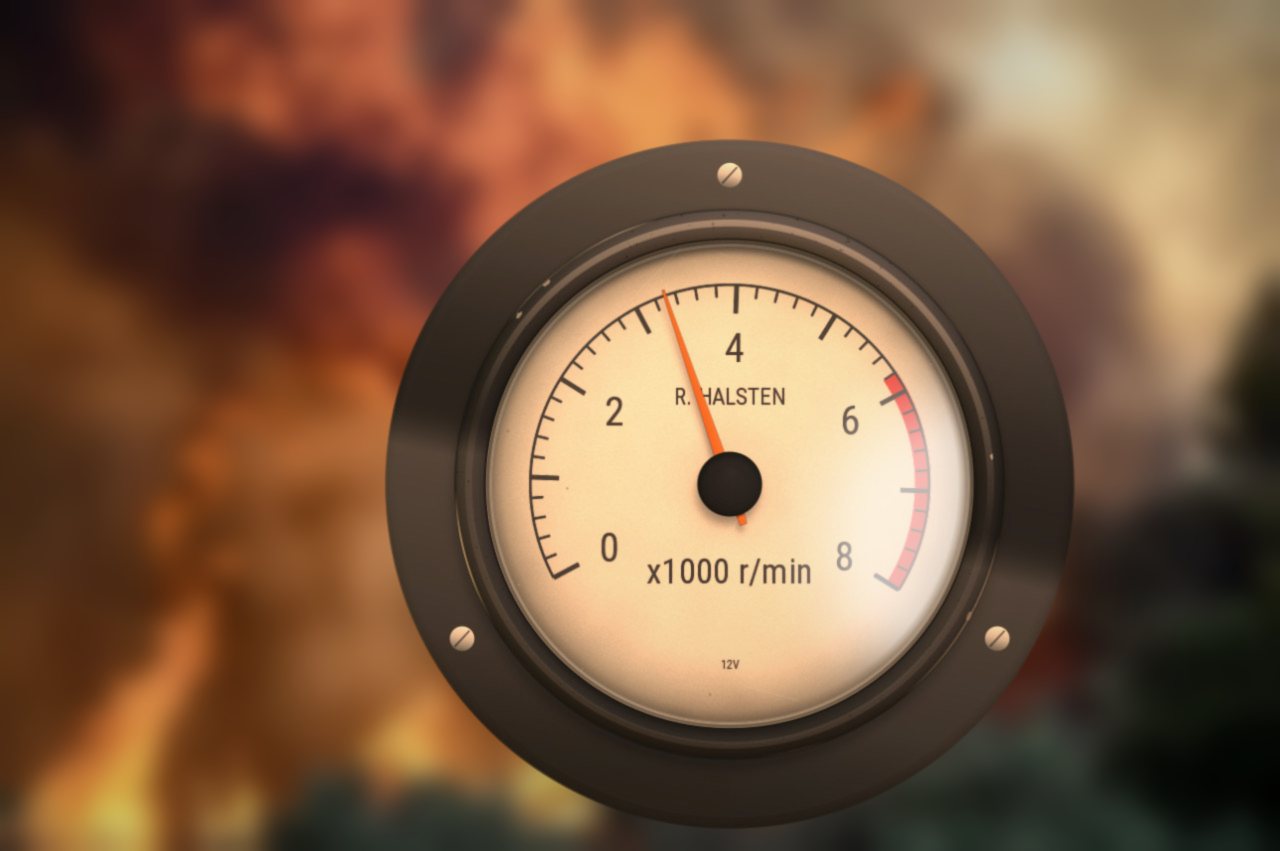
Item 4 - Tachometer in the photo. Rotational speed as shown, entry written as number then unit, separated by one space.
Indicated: 3300 rpm
